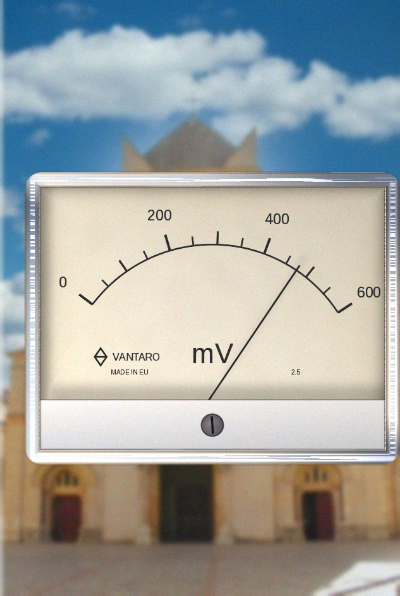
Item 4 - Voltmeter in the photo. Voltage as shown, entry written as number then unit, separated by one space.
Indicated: 475 mV
